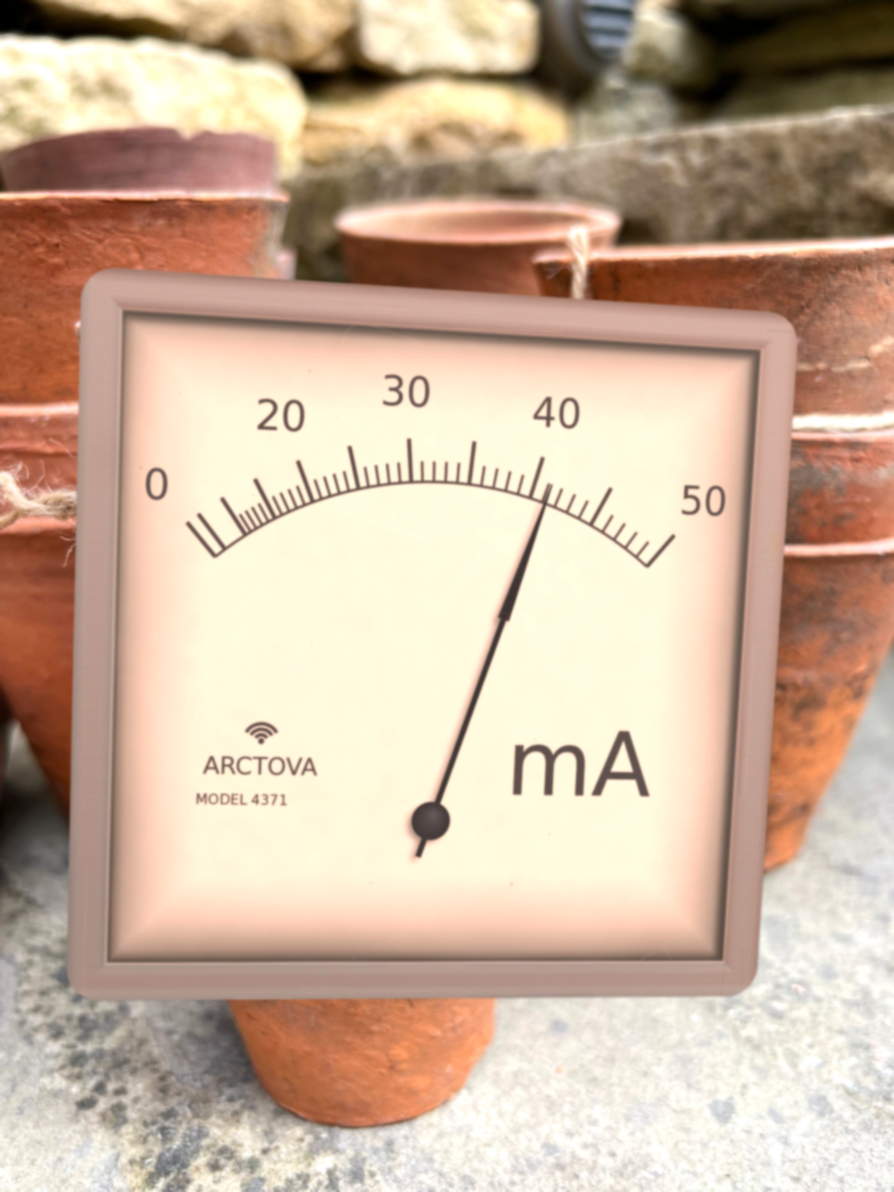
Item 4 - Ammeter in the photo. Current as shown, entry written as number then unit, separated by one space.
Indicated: 41 mA
